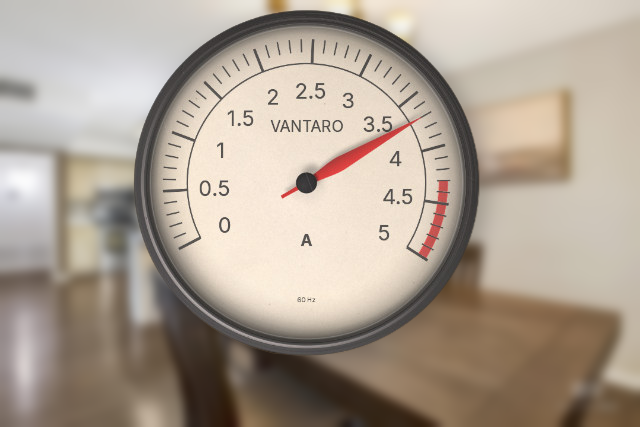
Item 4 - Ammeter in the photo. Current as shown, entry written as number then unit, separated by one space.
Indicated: 3.7 A
